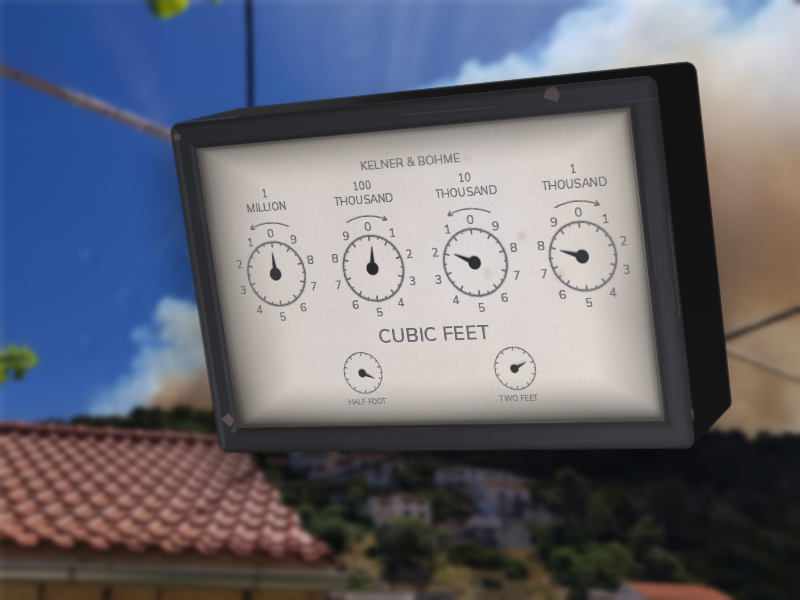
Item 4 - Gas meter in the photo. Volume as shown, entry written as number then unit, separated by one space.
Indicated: 1800 ft³
